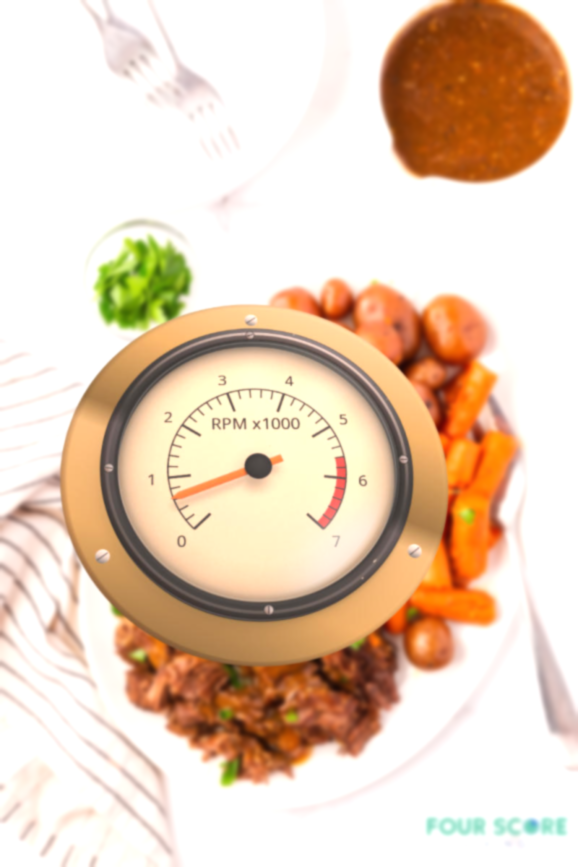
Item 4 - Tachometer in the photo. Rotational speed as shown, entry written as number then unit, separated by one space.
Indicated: 600 rpm
